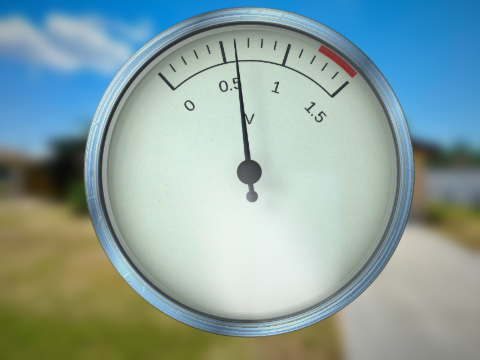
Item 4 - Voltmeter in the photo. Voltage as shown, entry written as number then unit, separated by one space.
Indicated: 0.6 V
